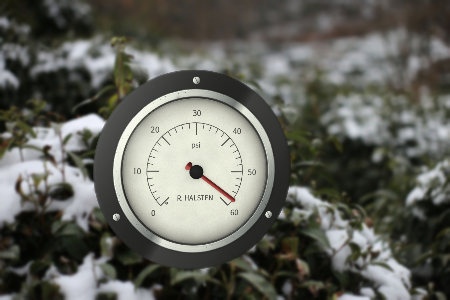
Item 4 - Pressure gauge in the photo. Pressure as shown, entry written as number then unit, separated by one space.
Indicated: 58 psi
